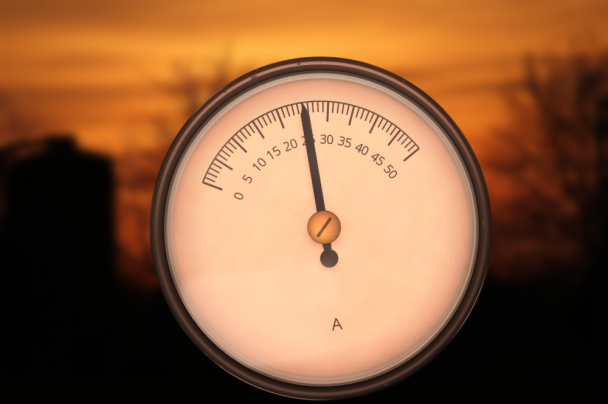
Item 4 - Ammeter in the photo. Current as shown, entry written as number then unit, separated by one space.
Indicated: 25 A
